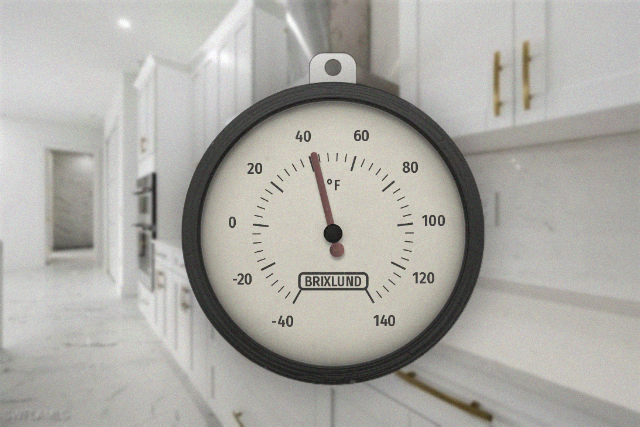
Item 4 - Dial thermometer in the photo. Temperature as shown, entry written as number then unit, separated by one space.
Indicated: 42 °F
